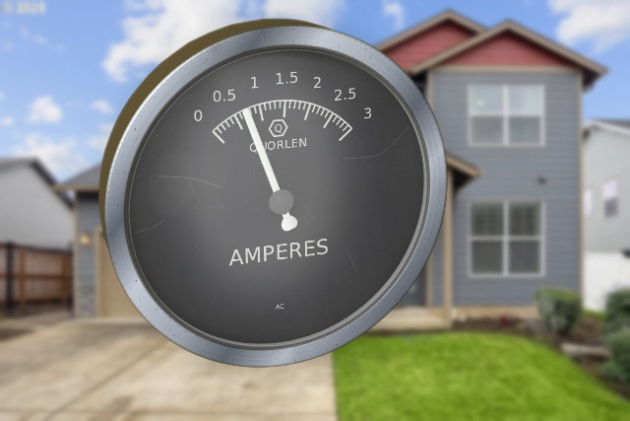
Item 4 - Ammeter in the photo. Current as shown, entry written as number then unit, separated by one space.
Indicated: 0.7 A
